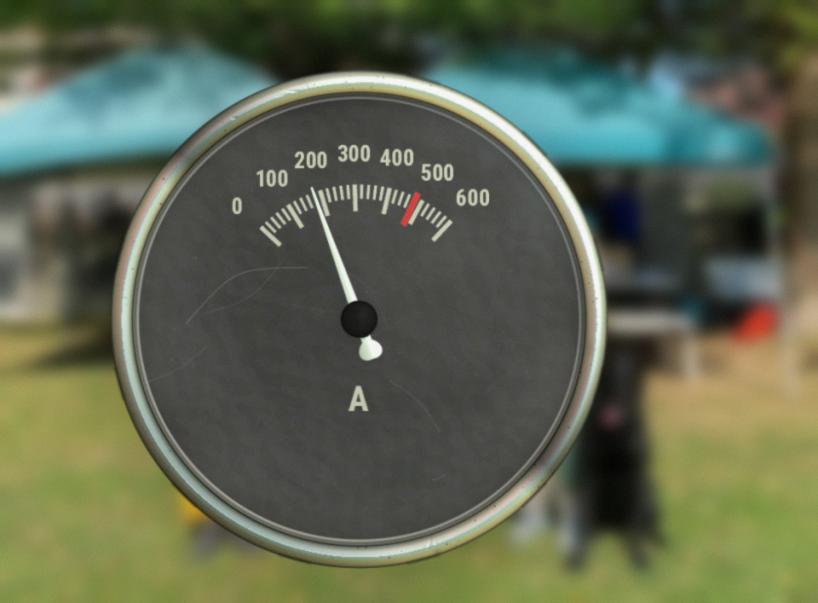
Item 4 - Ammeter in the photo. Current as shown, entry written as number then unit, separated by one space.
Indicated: 180 A
